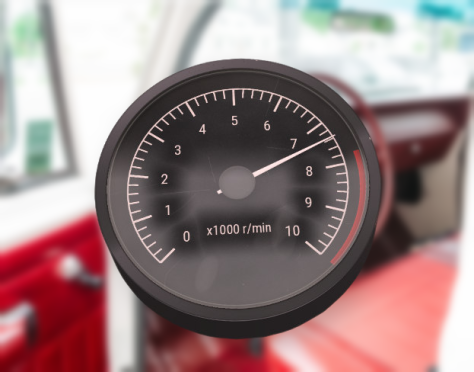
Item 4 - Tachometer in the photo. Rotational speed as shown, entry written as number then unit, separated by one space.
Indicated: 7400 rpm
